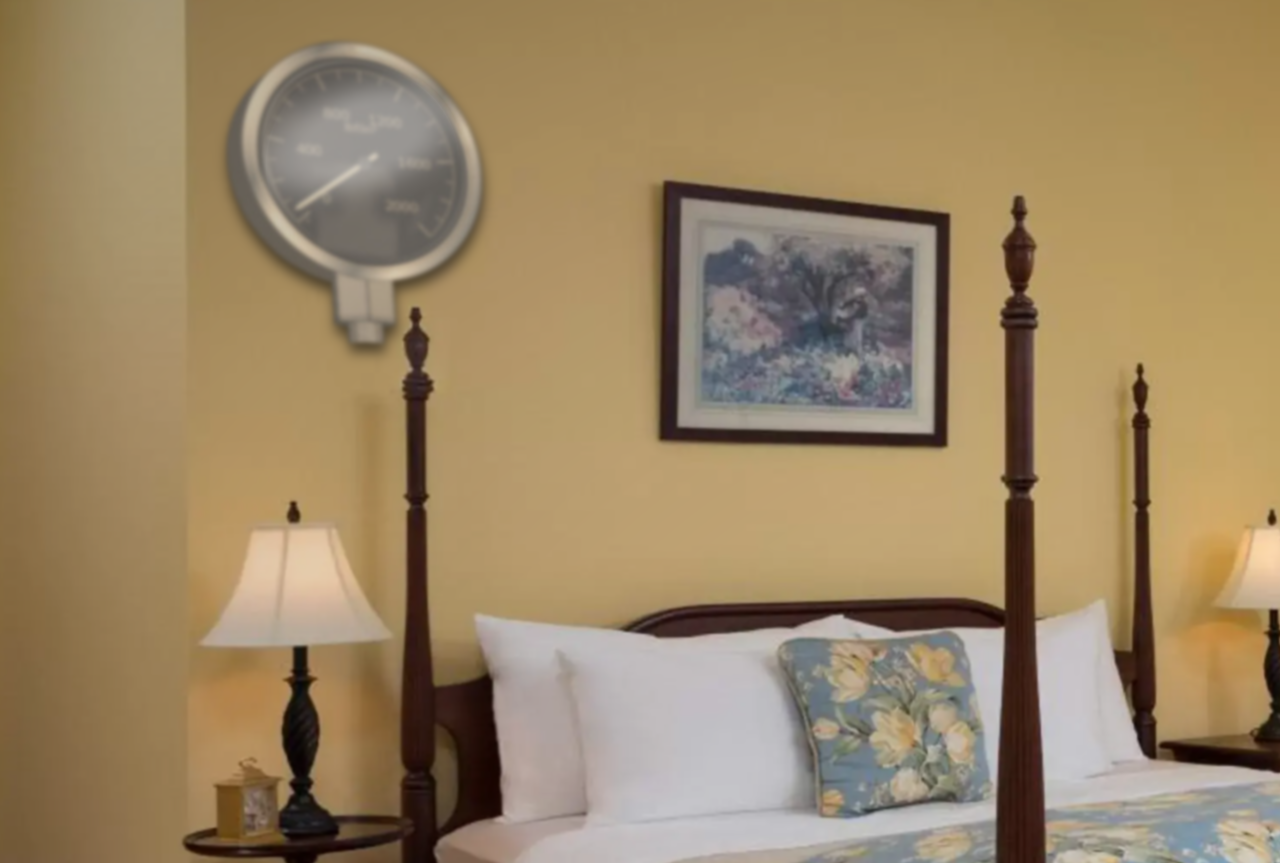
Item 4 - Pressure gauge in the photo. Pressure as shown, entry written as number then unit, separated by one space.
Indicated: 50 psi
